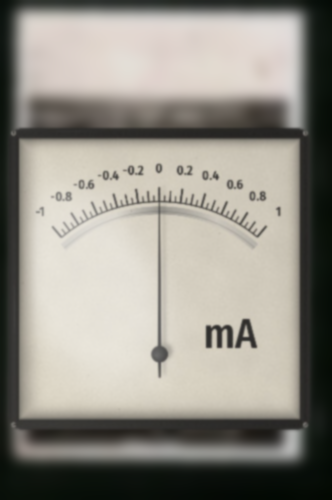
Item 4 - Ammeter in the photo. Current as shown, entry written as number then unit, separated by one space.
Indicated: 0 mA
